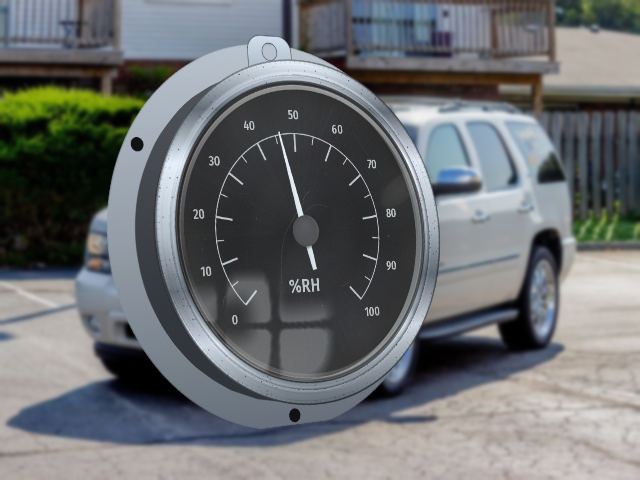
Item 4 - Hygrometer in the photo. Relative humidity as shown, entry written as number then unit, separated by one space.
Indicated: 45 %
